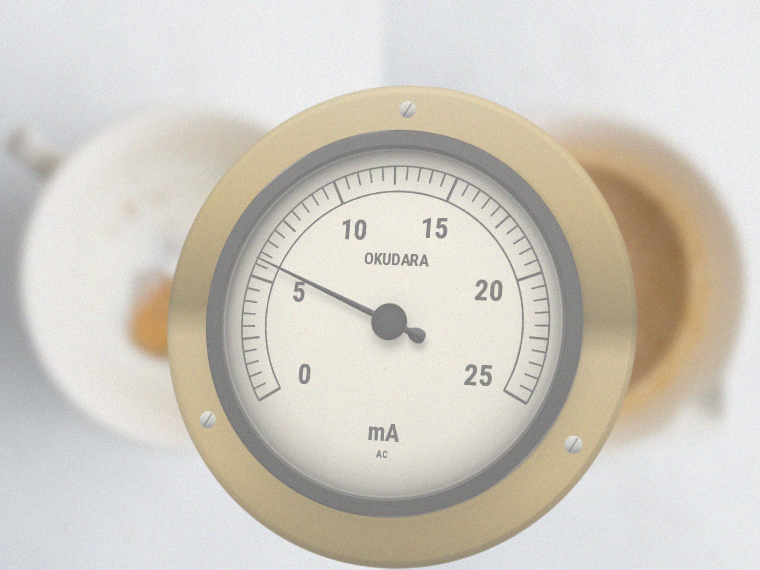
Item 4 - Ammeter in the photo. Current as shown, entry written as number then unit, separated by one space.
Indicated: 5.75 mA
